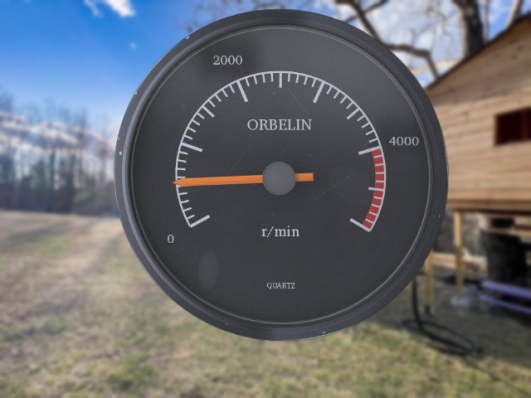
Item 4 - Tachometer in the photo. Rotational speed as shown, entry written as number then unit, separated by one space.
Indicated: 550 rpm
